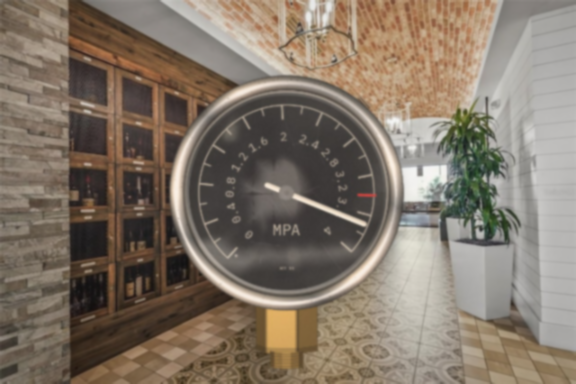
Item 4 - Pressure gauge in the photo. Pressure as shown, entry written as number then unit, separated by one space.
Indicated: 3.7 MPa
